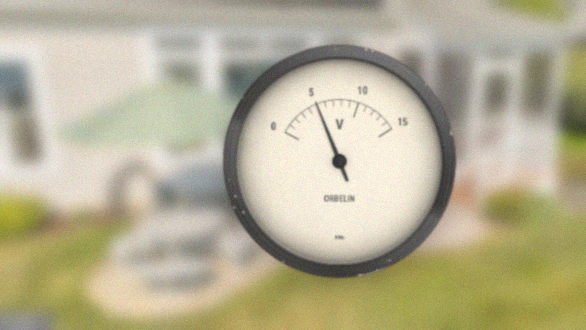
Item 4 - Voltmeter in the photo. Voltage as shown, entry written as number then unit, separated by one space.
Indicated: 5 V
